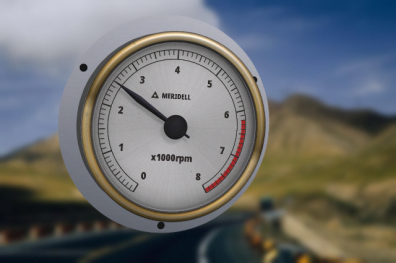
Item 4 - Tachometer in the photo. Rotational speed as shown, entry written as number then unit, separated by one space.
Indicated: 2500 rpm
